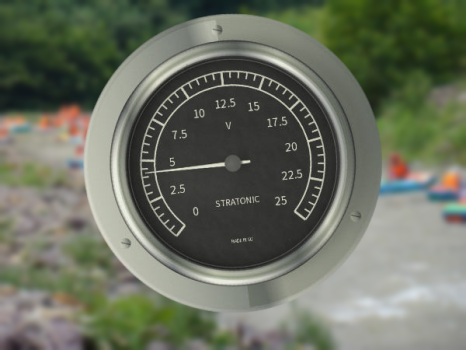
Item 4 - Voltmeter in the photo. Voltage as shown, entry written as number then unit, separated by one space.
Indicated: 4.25 V
